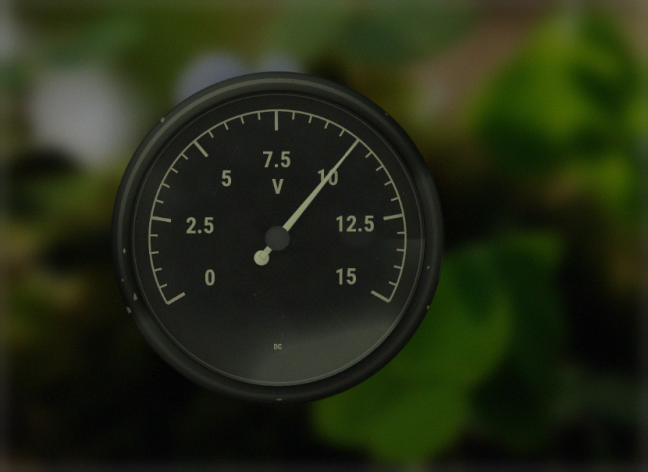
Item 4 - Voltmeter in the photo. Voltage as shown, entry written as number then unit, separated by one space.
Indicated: 10 V
